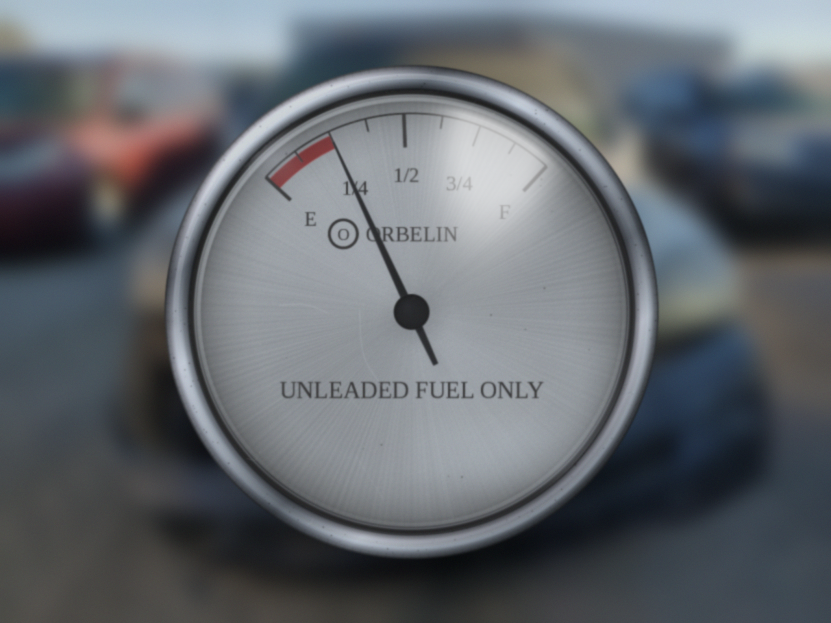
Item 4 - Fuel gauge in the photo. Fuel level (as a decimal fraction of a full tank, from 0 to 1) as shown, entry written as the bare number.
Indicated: 0.25
